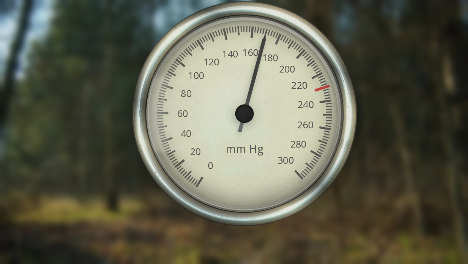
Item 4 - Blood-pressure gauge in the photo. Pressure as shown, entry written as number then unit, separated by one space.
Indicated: 170 mmHg
